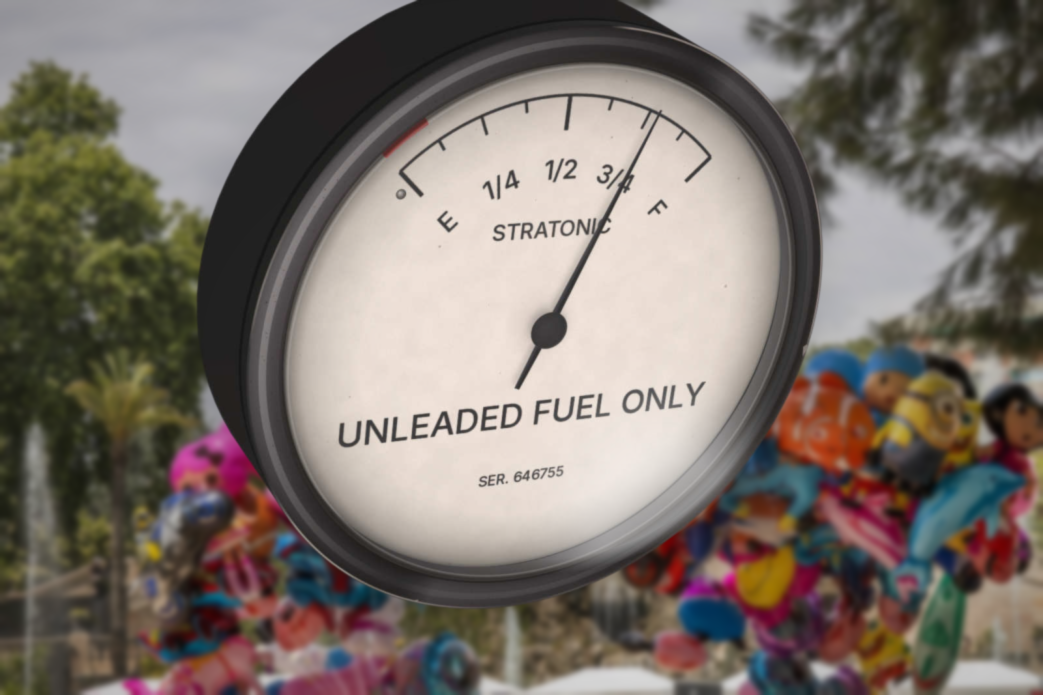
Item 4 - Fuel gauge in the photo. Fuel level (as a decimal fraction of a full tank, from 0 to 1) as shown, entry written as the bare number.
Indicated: 0.75
